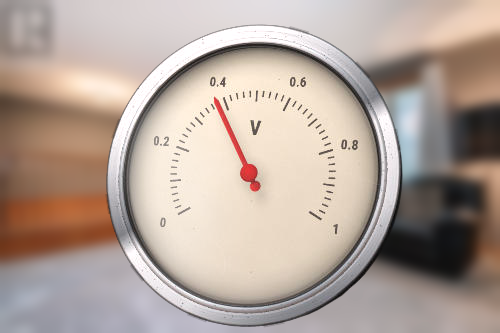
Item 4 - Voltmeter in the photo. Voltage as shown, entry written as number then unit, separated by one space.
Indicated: 0.38 V
